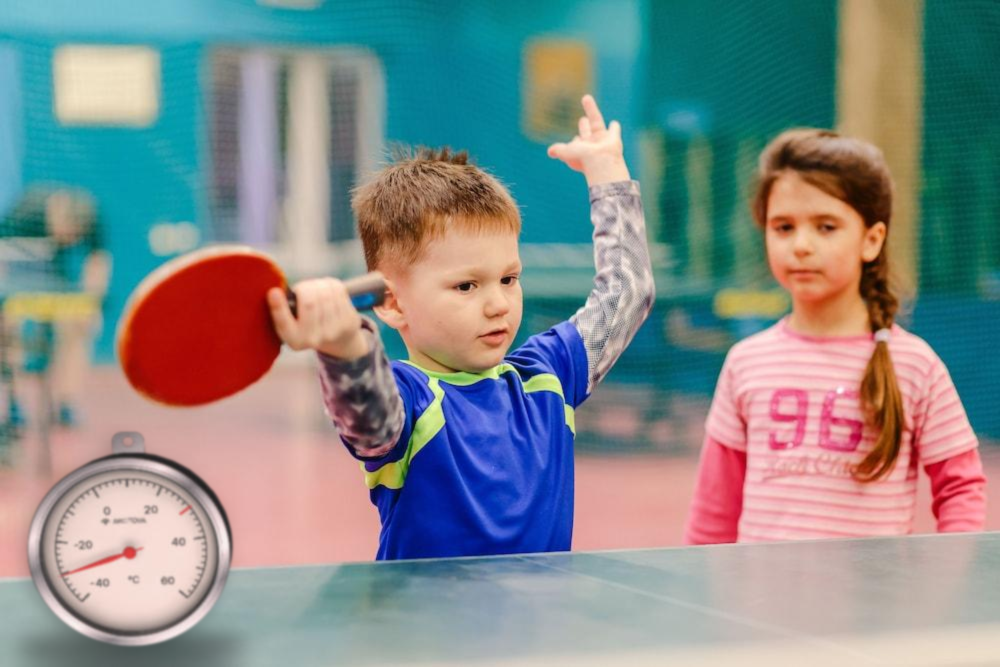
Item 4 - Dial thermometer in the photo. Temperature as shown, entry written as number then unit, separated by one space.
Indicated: -30 °C
